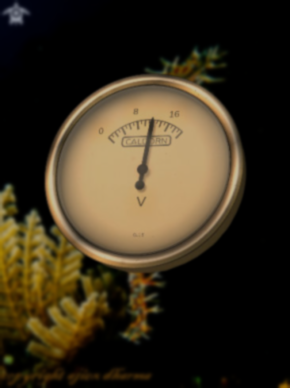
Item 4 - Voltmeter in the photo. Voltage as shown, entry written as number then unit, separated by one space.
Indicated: 12 V
